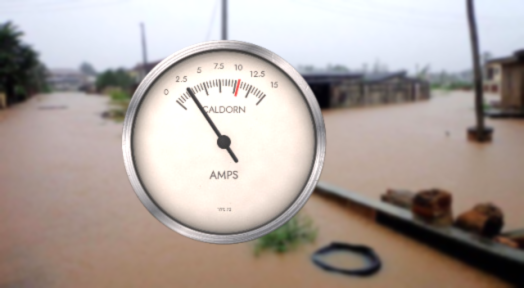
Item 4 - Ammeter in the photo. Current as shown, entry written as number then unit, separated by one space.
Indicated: 2.5 A
